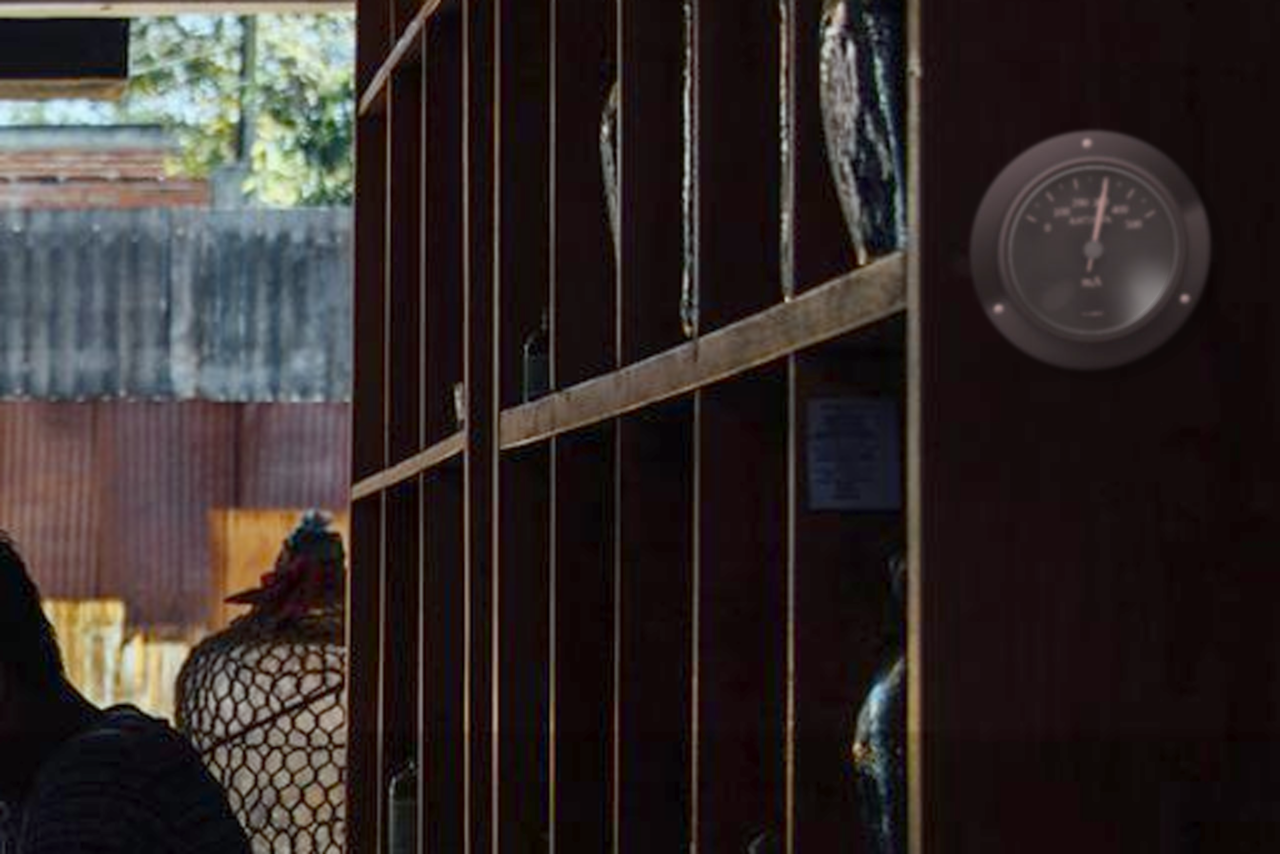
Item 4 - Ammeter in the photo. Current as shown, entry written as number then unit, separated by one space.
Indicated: 300 mA
